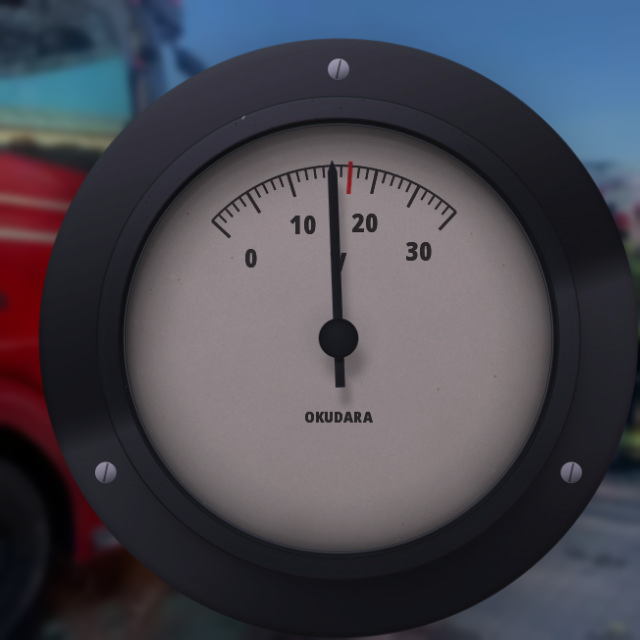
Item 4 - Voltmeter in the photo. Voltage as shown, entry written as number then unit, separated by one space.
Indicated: 15 V
